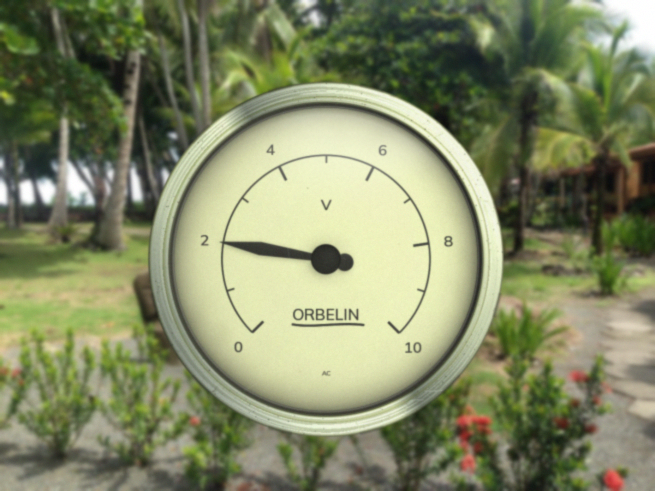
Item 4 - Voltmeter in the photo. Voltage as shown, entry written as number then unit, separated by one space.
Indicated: 2 V
